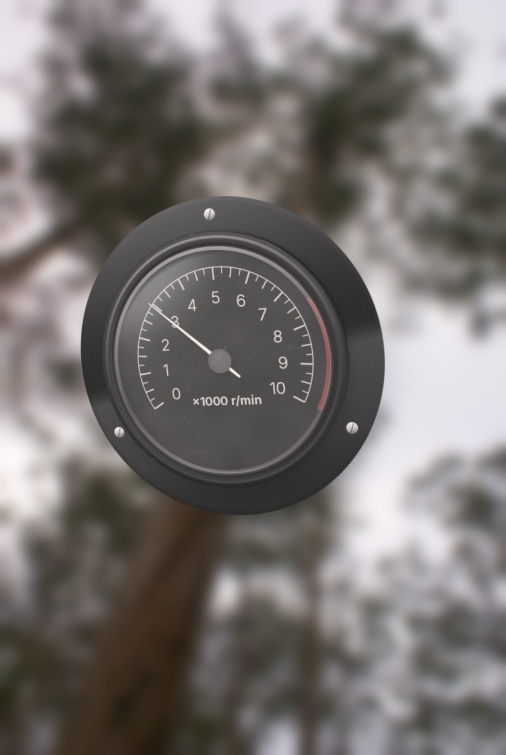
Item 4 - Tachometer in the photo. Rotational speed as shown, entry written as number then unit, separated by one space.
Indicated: 3000 rpm
